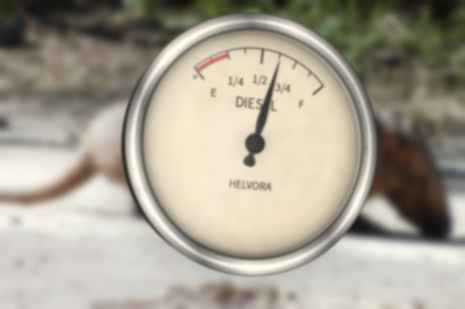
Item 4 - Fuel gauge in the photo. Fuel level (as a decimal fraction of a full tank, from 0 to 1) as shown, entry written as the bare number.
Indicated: 0.625
